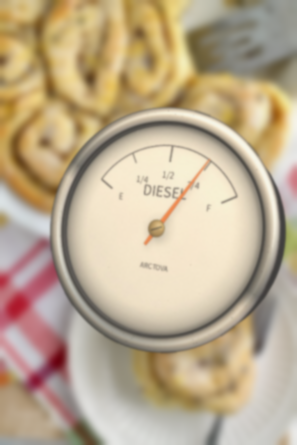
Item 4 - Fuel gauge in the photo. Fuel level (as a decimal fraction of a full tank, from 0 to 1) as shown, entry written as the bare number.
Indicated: 0.75
